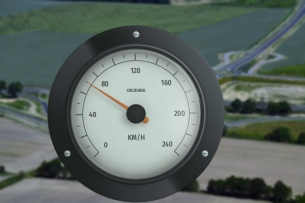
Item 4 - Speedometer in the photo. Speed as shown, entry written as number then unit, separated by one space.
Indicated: 70 km/h
